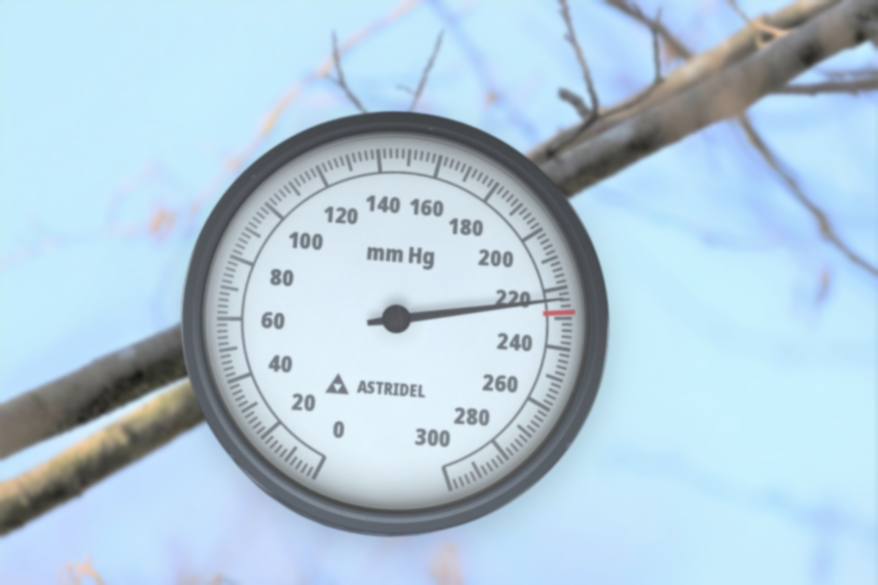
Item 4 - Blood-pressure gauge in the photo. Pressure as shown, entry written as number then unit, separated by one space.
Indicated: 224 mmHg
